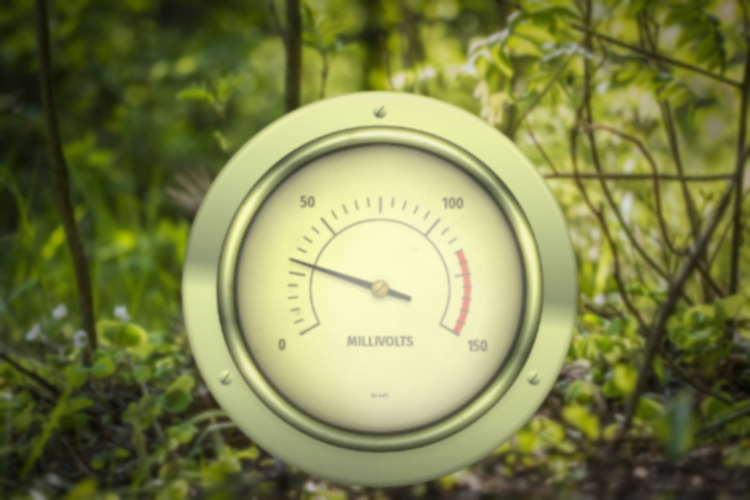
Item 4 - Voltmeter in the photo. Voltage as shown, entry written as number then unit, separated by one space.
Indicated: 30 mV
